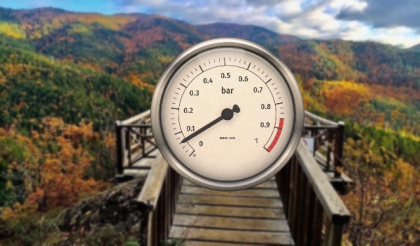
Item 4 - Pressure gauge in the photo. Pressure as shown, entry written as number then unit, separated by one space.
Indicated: 0.06 bar
